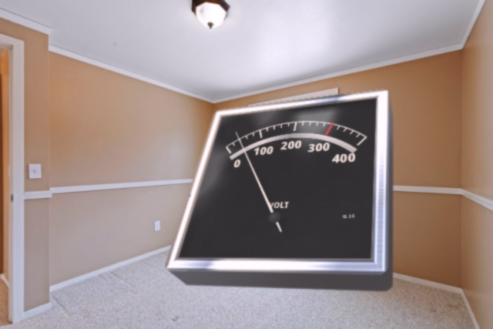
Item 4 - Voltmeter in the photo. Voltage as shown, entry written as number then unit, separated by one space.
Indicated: 40 V
